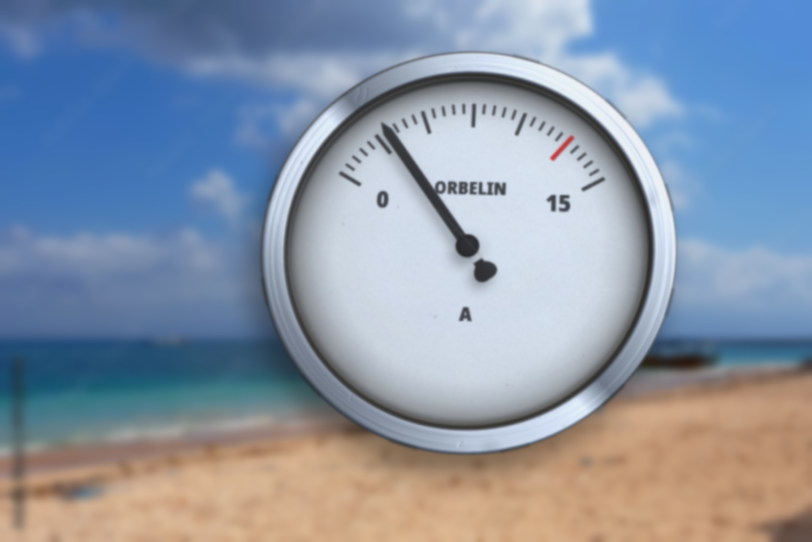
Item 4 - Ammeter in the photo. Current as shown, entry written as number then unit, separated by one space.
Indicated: 3 A
